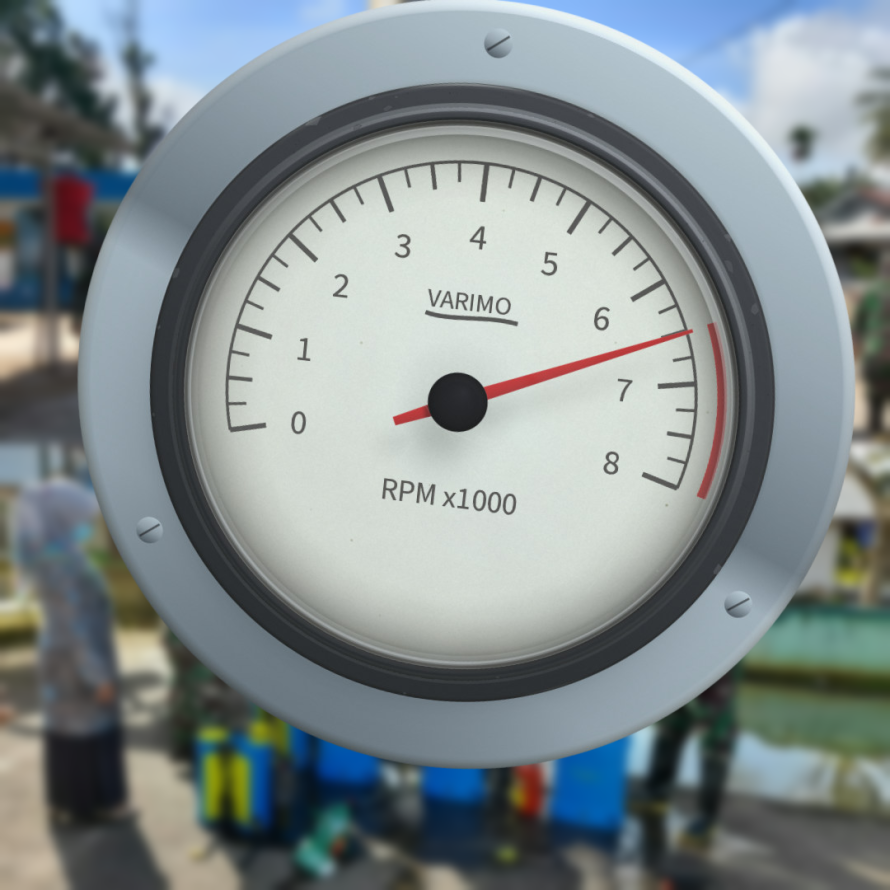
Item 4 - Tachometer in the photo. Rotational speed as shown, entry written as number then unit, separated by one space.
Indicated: 6500 rpm
